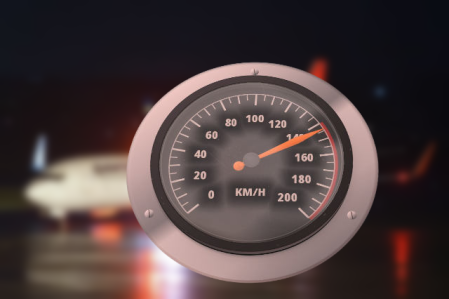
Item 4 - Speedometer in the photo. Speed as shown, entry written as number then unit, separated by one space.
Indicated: 145 km/h
